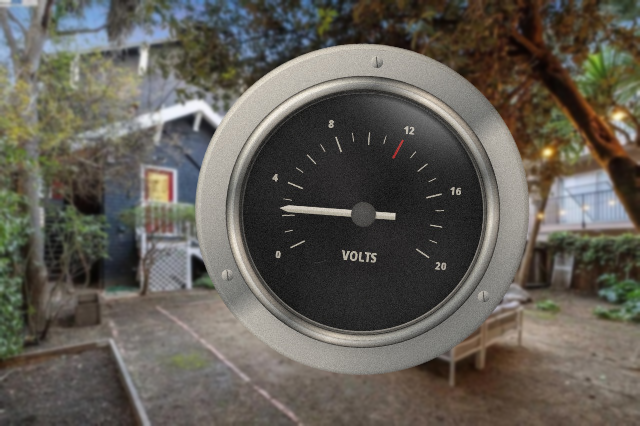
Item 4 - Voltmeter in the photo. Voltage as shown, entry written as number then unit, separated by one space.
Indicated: 2.5 V
